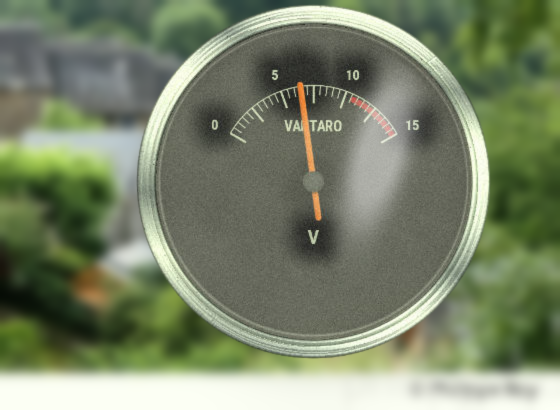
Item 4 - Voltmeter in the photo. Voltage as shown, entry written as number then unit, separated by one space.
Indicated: 6.5 V
